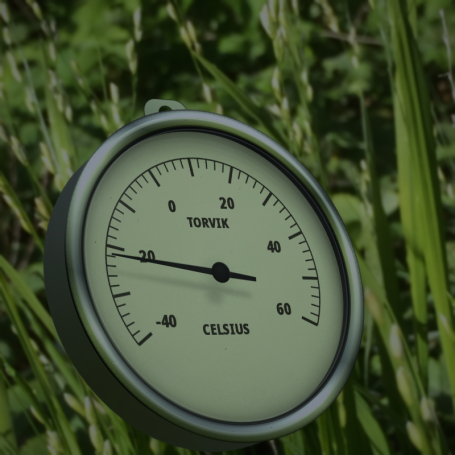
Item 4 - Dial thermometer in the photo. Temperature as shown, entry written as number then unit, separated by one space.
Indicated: -22 °C
